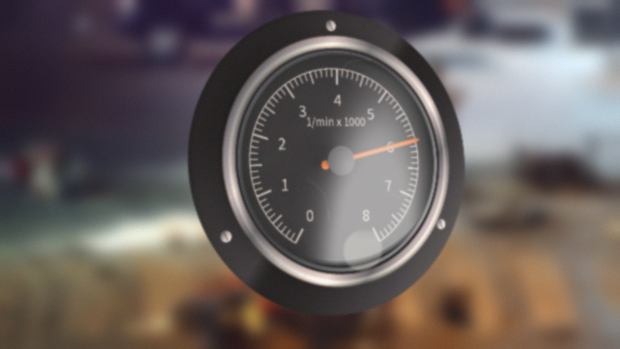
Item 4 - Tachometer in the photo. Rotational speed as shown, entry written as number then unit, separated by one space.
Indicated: 6000 rpm
